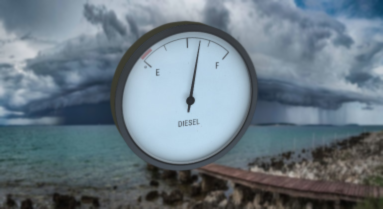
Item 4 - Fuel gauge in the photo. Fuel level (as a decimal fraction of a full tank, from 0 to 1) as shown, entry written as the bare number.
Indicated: 0.625
